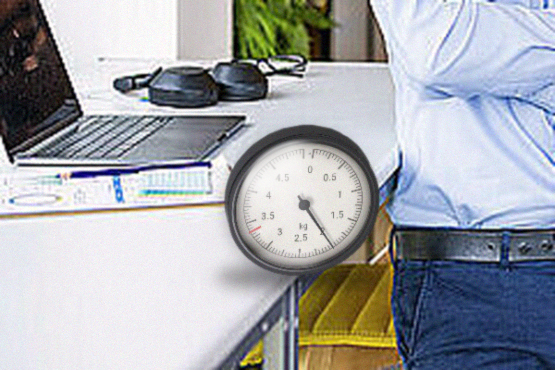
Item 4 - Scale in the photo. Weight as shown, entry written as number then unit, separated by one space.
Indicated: 2 kg
